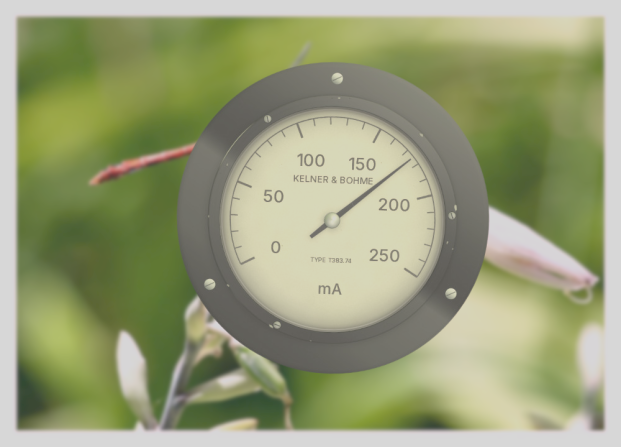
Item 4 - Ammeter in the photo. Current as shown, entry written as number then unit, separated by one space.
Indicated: 175 mA
